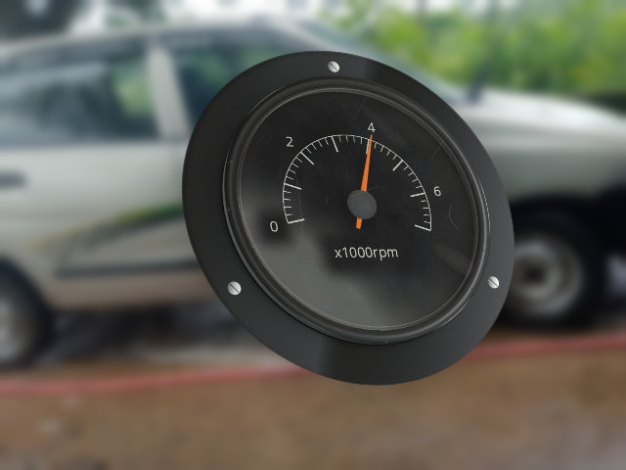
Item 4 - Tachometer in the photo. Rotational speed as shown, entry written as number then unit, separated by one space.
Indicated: 4000 rpm
